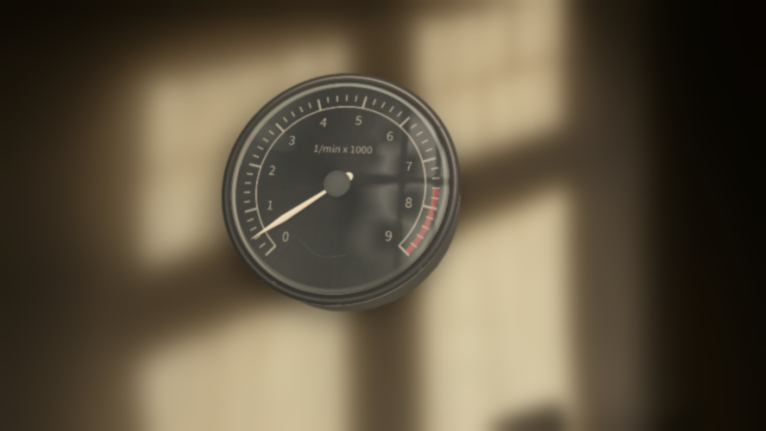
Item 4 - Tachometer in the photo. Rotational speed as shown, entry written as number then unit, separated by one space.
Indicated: 400 rpm
